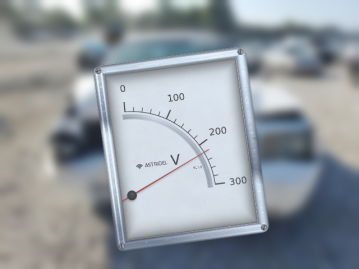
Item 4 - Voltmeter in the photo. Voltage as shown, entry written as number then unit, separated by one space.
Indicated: 220 V
